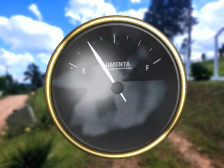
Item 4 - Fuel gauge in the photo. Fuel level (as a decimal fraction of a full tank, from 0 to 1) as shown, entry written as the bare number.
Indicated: 0.25
